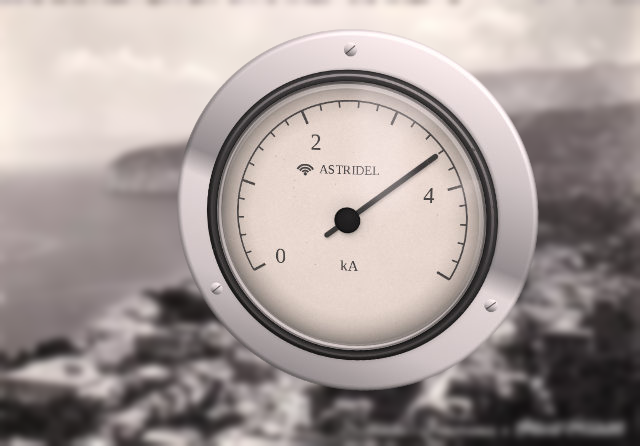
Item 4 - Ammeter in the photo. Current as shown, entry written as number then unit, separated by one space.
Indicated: 3.6 kA
